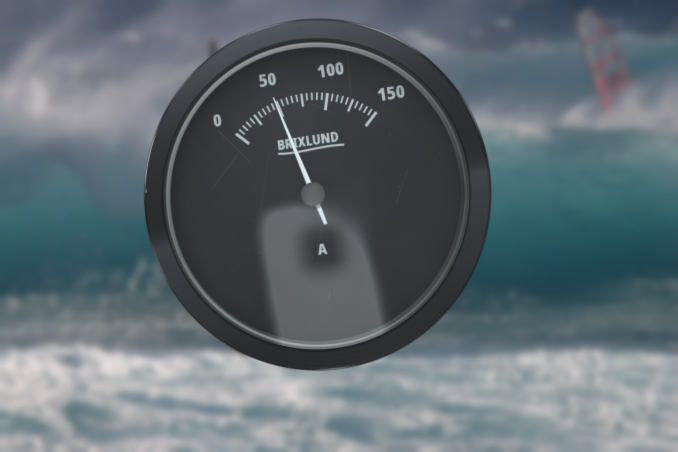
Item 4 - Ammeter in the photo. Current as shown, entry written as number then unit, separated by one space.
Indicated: 50 A
